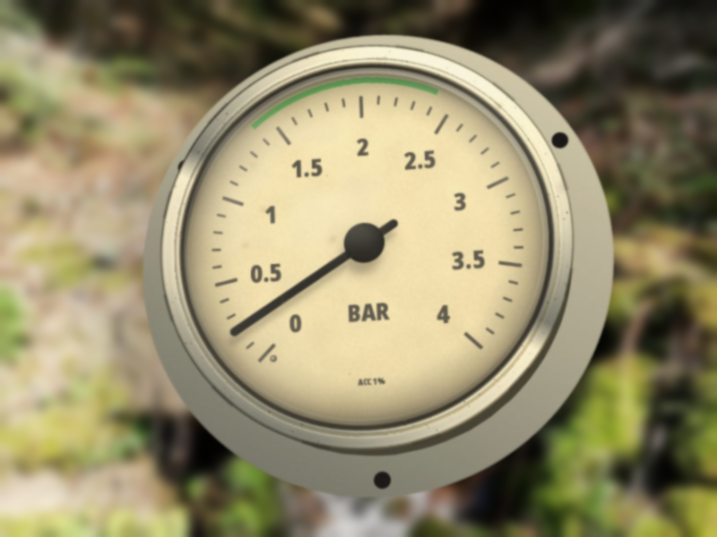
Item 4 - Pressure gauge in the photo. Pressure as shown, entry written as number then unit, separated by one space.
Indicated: 0.2 bar
